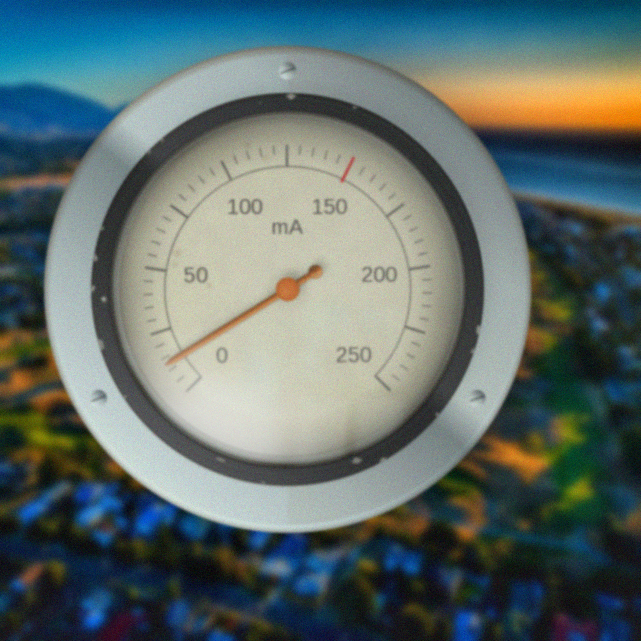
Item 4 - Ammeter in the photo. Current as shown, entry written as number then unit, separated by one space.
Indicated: 12.5 mA
